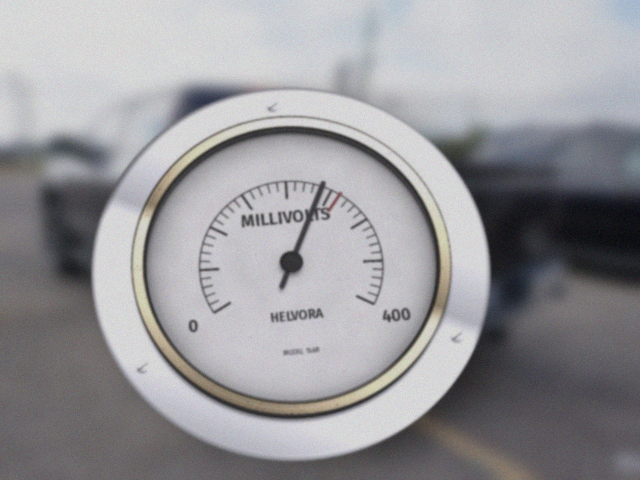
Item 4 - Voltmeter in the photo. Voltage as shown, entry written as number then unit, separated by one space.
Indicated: 240 mV
